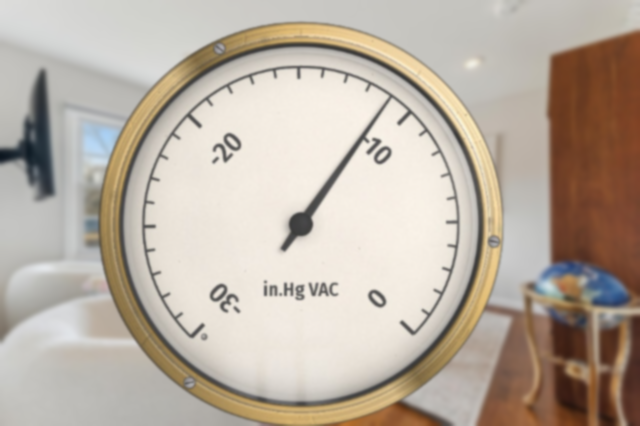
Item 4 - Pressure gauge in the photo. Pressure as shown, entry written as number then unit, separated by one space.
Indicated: -11 inHg
